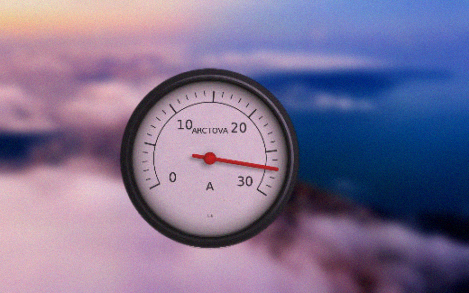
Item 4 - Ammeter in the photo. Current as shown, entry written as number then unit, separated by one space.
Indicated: 27 A
